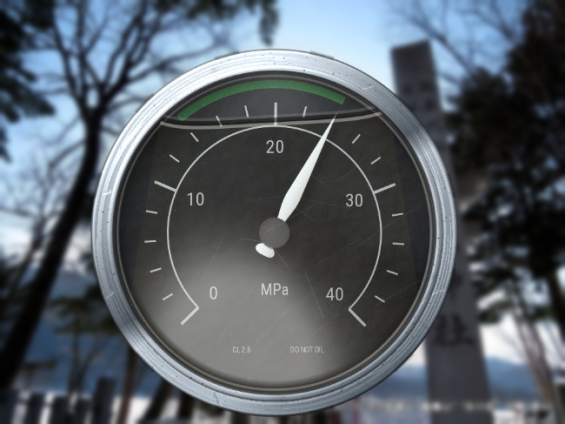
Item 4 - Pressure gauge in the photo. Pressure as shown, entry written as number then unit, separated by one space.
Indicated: 24 MPa
